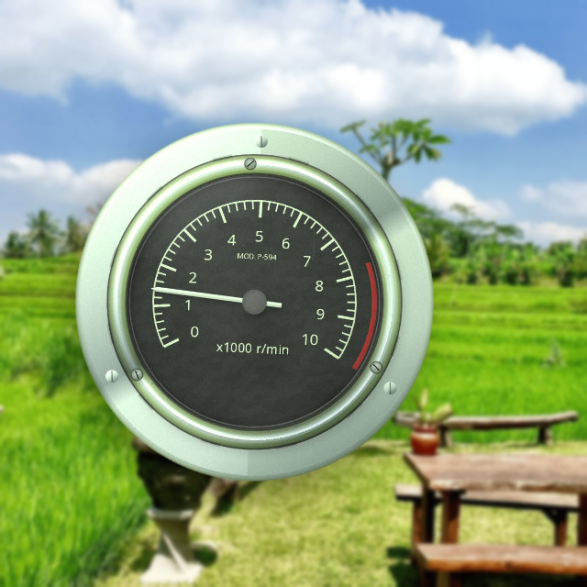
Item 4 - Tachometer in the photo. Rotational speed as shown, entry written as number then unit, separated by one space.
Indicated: 1400 rpm
